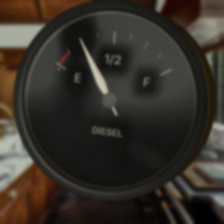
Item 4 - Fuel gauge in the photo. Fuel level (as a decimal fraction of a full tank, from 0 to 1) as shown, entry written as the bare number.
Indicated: 0.25
